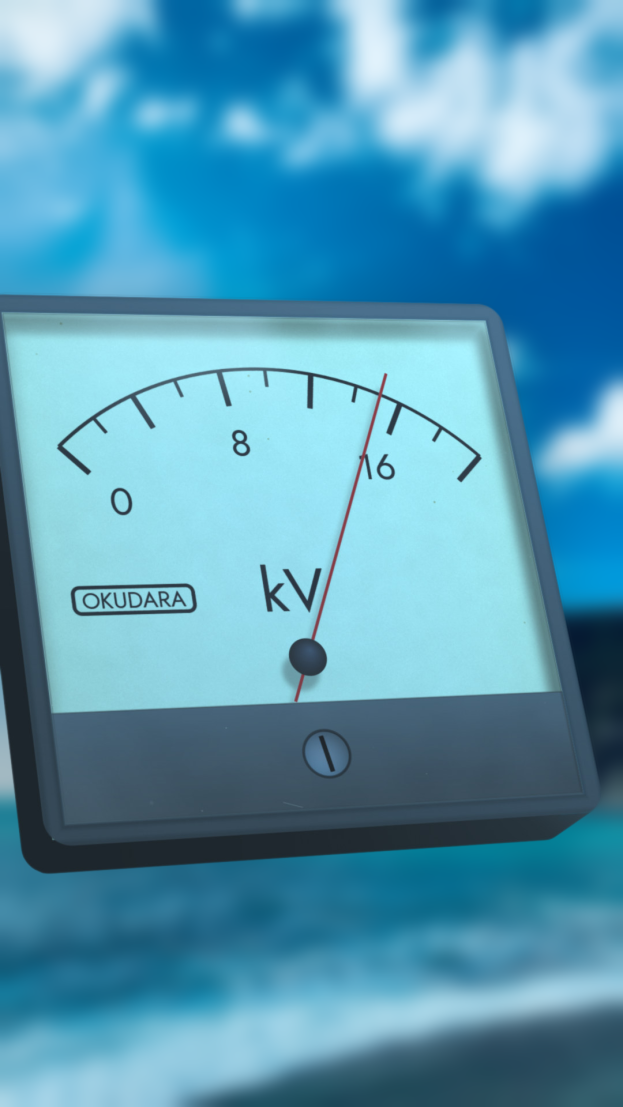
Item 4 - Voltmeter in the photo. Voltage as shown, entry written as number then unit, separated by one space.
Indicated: 15 kV
